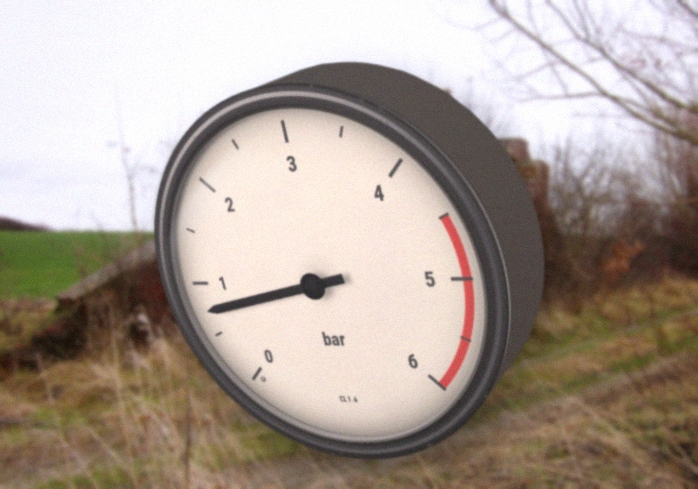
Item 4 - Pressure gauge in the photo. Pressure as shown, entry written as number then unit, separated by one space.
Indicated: 0.75 bar
